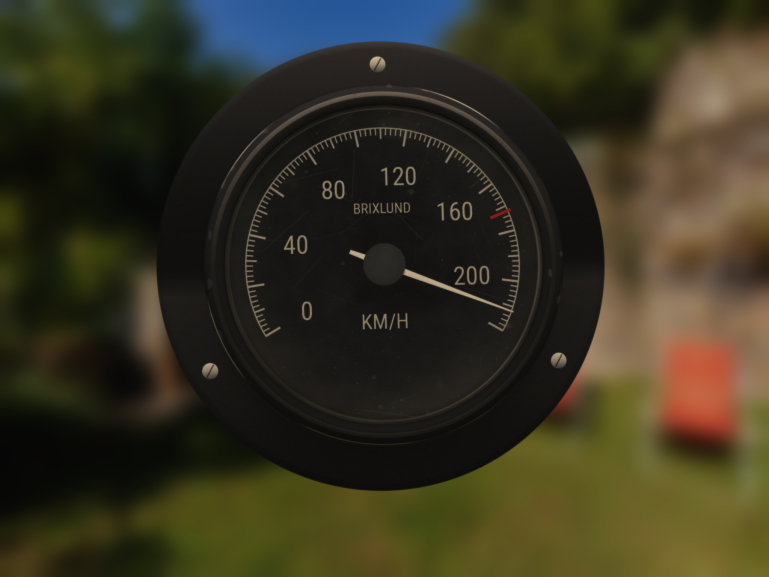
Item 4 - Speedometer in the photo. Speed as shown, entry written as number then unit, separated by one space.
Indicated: 212 km/h
